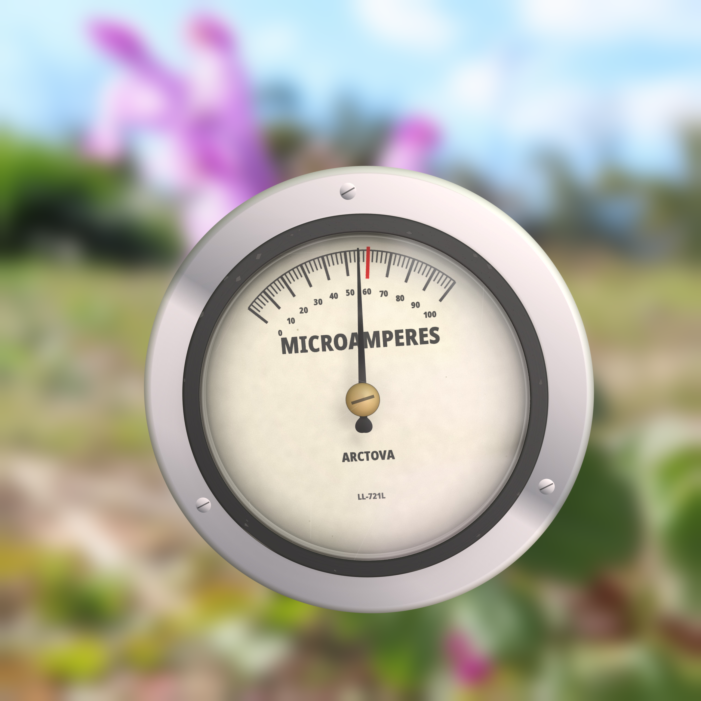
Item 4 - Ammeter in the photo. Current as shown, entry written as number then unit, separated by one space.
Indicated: 56 µA
